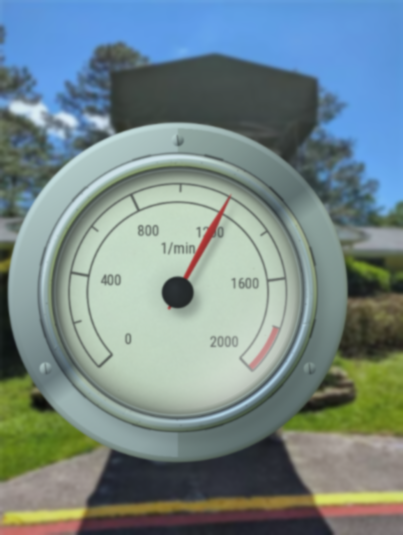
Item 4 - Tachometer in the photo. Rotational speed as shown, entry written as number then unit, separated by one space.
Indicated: 1200 rpm
